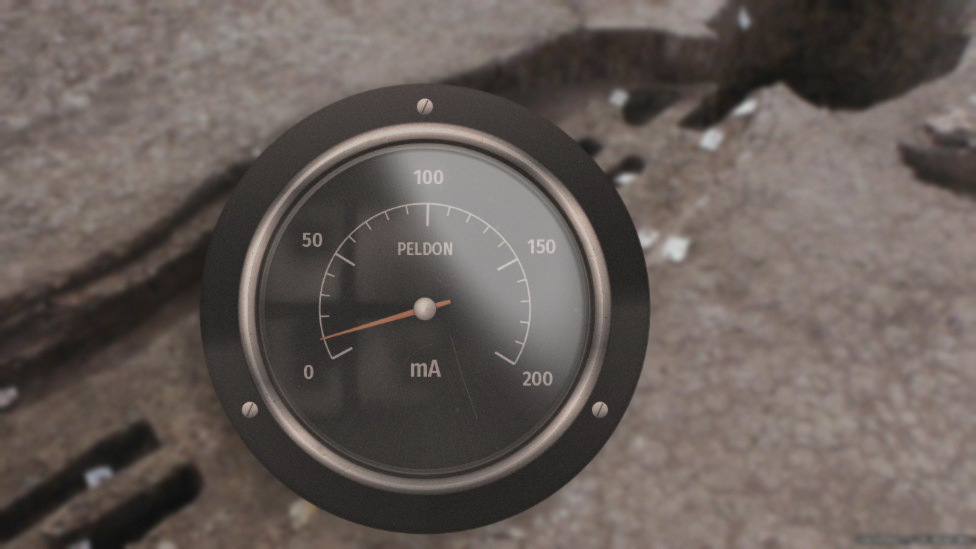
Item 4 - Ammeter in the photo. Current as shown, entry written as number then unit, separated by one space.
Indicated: 10 mA
